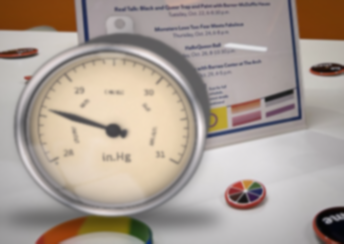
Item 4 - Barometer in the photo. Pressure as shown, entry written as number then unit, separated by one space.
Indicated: 28.6 inHg
